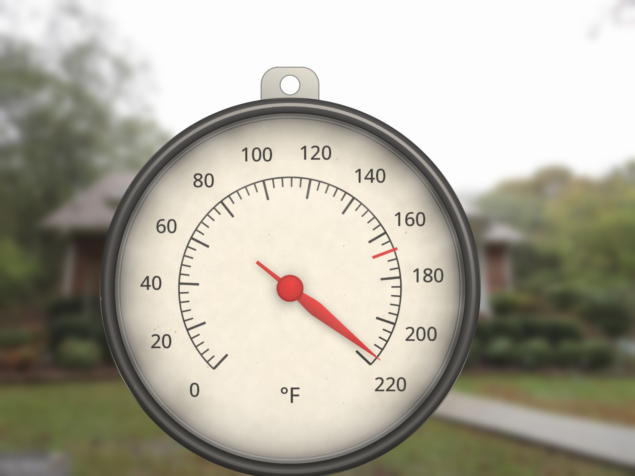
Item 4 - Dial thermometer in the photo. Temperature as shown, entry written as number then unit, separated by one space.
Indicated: 216 °F
